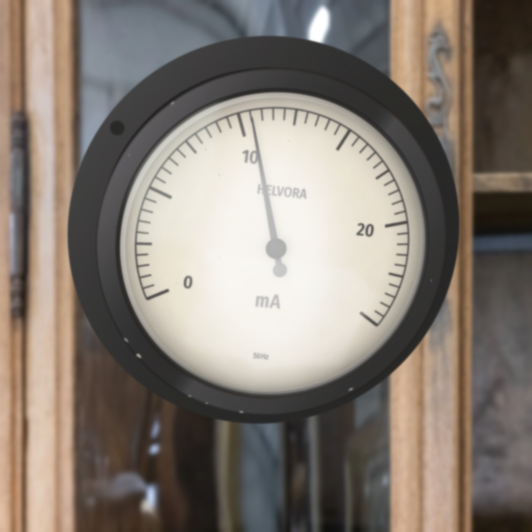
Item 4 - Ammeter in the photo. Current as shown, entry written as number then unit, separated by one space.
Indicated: 10.5 mA
